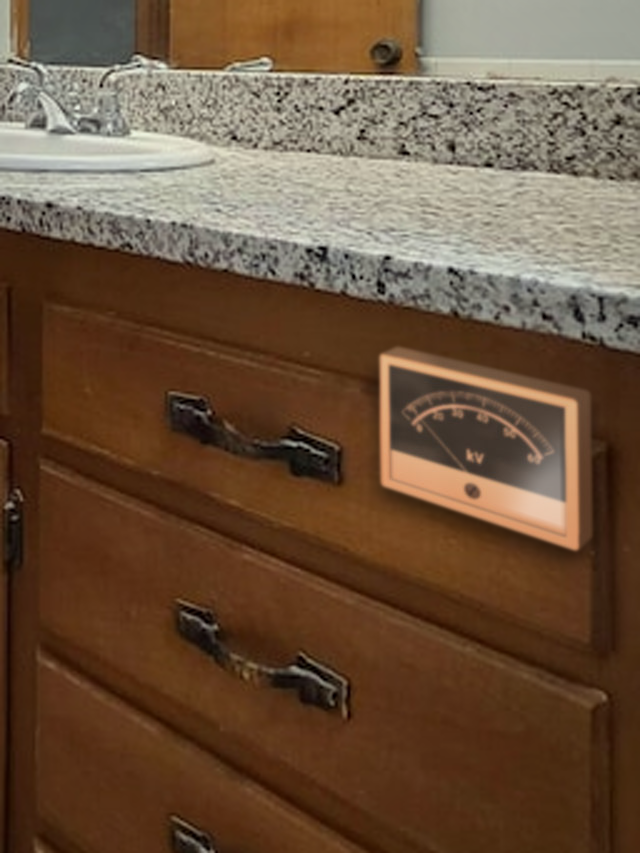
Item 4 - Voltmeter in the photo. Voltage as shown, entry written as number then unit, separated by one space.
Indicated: 10 kV
